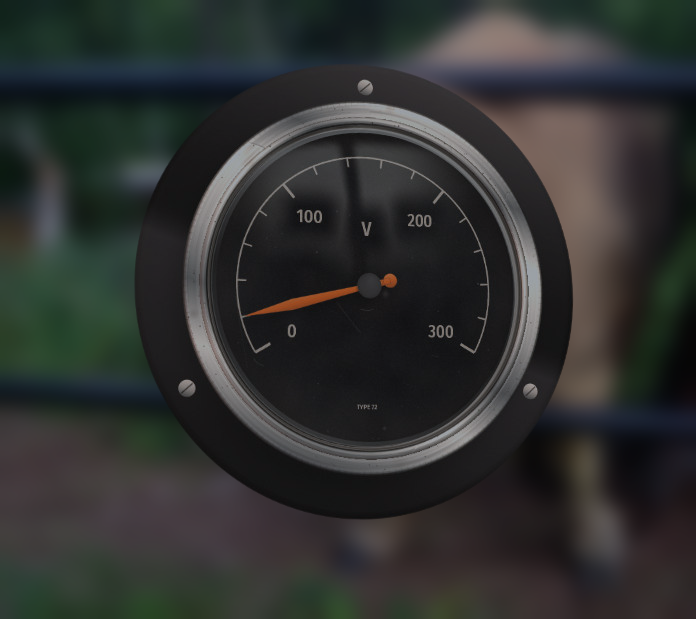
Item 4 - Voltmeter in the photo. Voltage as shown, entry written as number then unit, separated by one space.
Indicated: 20 V
